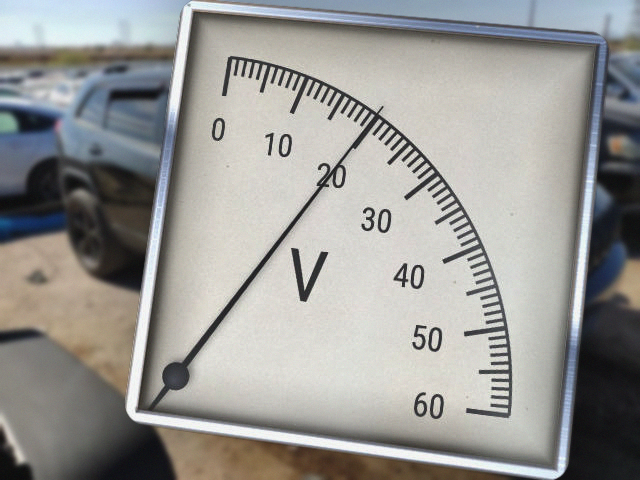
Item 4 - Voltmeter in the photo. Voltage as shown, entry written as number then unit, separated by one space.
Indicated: 20 V
